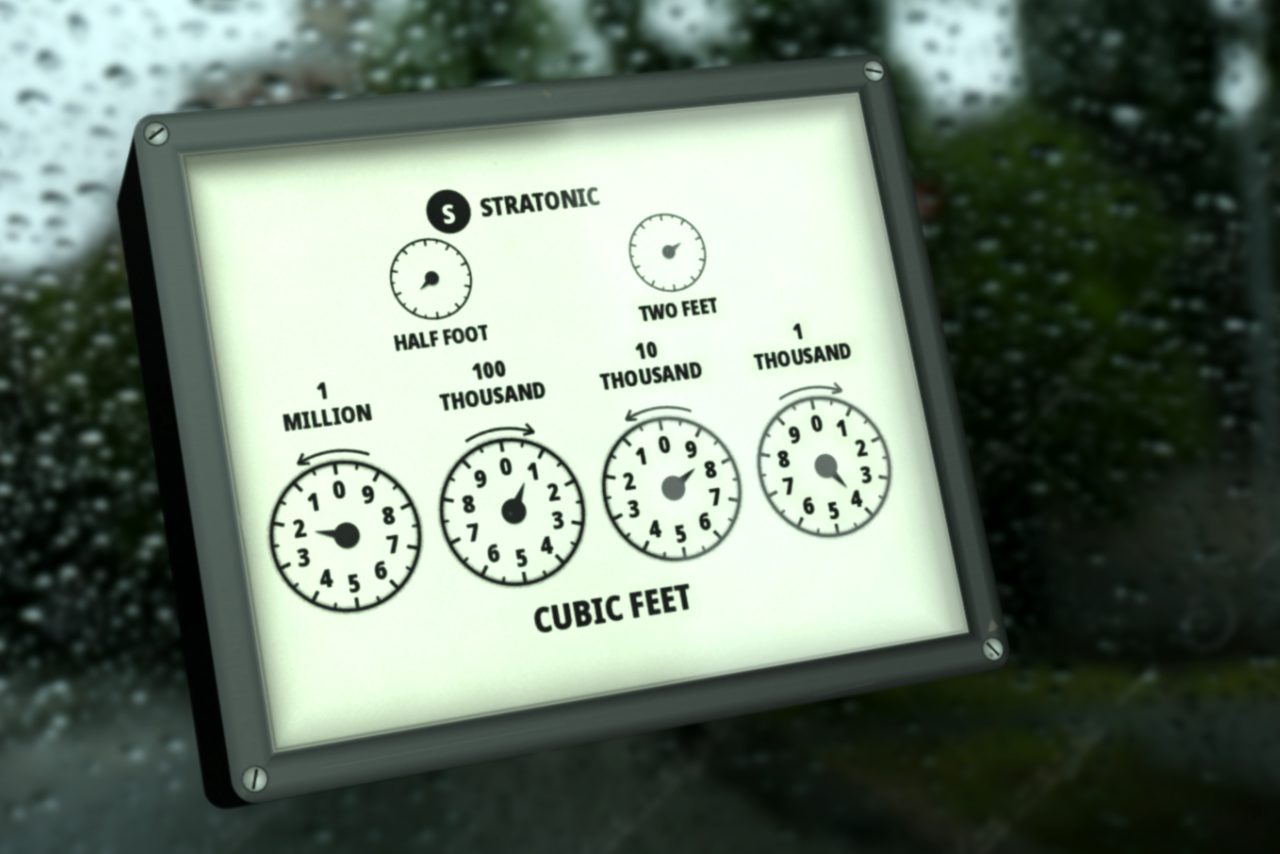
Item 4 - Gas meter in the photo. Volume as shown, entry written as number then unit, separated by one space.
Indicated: 208400 ft³
